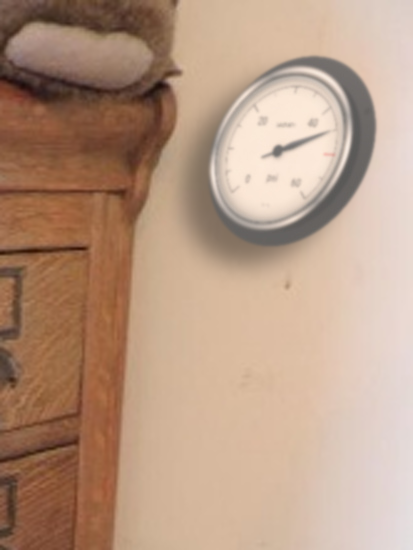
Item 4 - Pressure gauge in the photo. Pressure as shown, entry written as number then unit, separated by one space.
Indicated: 45 psi
